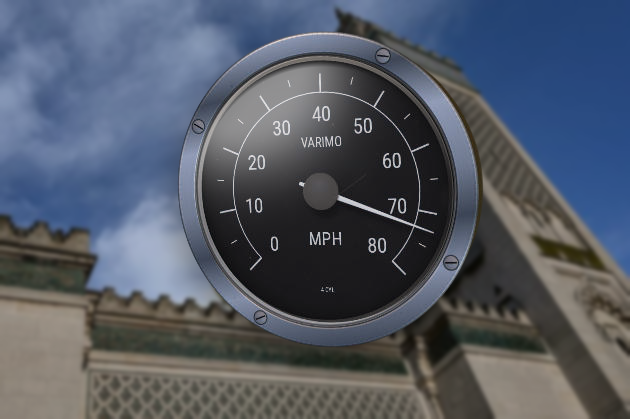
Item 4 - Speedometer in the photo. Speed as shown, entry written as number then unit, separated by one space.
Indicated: 72.5 mph
